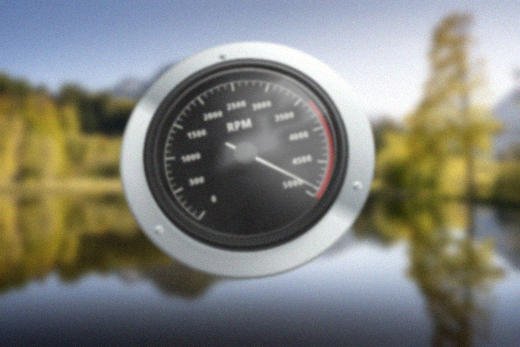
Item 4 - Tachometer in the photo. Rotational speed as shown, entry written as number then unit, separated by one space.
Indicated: 4900 rpm
